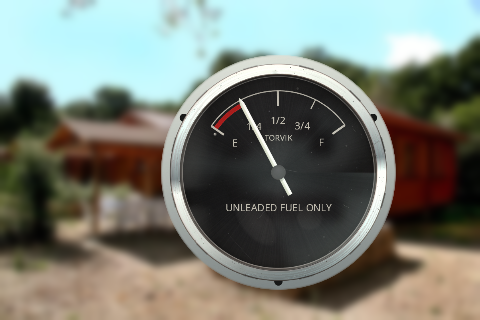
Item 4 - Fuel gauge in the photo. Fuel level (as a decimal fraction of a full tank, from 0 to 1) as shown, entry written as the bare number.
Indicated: 0.25
